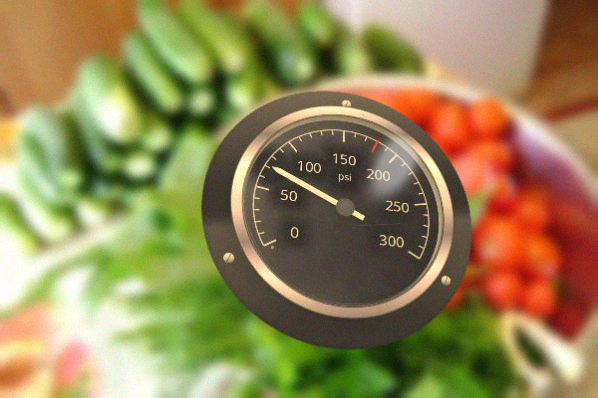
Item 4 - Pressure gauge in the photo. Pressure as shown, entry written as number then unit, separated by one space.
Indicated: 70 psi
